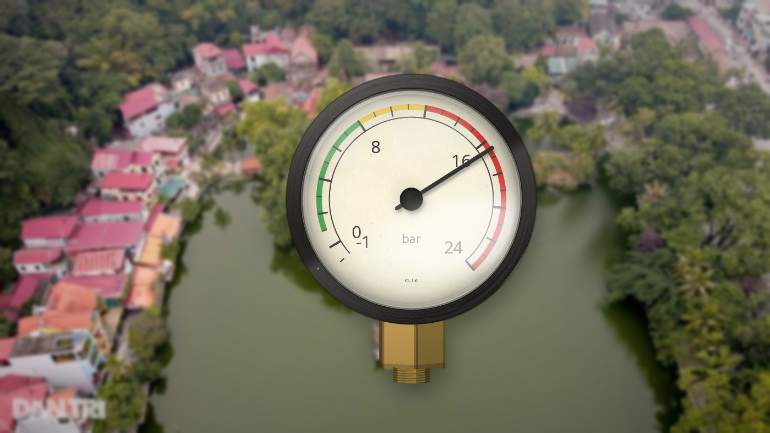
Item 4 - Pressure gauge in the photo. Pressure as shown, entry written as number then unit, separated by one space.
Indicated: 16.5 bar
